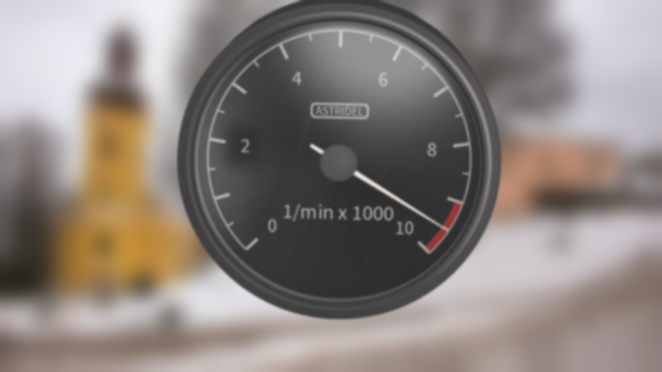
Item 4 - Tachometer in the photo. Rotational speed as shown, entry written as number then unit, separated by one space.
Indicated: 9500 rpm
